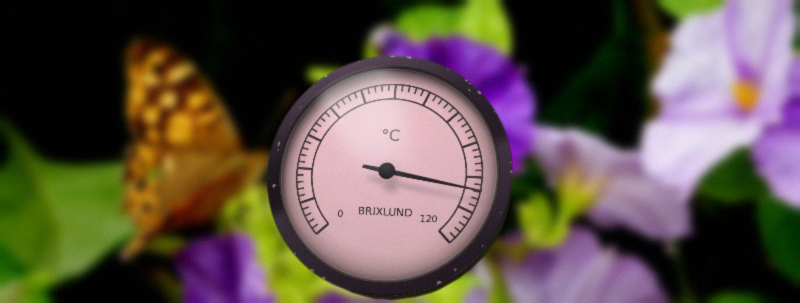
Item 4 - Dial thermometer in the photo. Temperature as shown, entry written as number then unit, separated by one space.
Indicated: 104 °C
